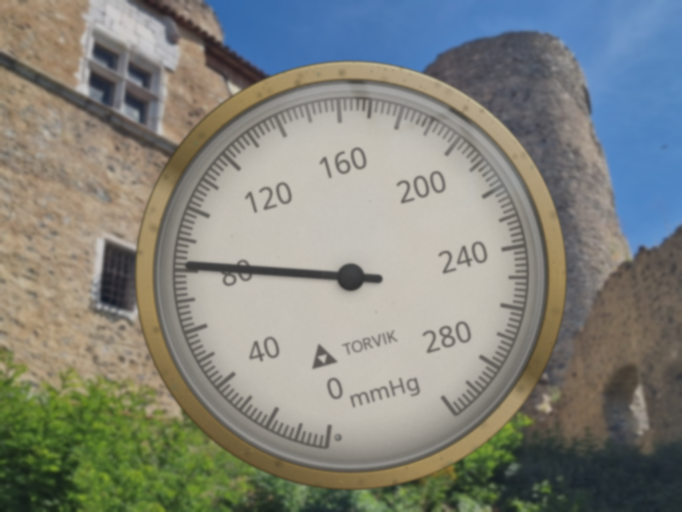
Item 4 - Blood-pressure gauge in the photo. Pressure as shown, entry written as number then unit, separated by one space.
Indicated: 82 mmHg
